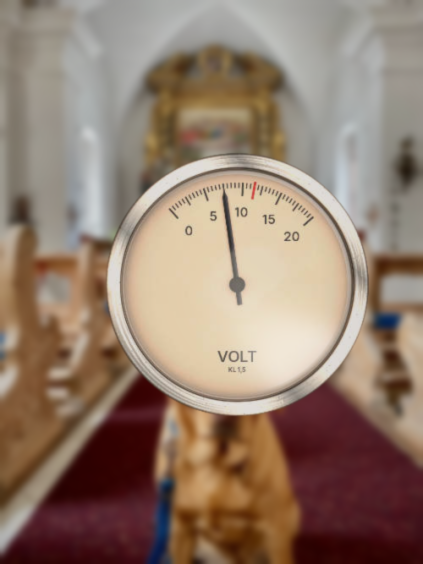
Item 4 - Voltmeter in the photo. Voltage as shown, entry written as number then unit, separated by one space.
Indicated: 7.5 V
